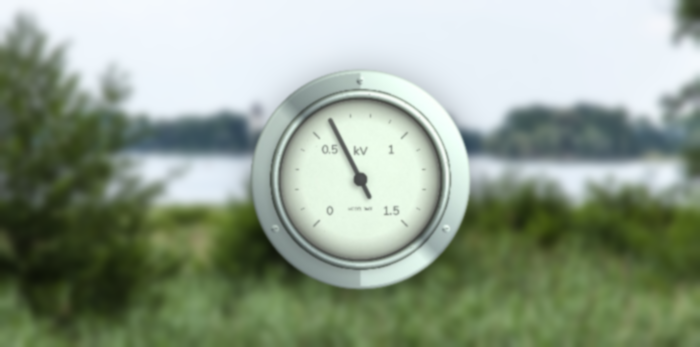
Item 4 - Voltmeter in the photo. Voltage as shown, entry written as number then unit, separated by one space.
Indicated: 0.6 kV
